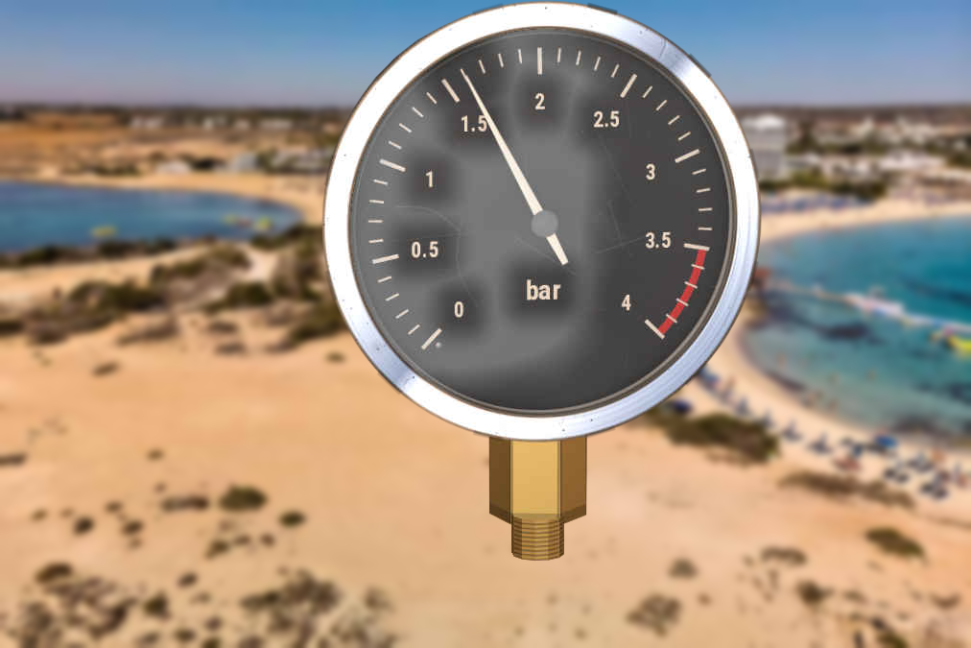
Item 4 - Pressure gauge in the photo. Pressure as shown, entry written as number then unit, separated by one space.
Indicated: 1.6 bar
